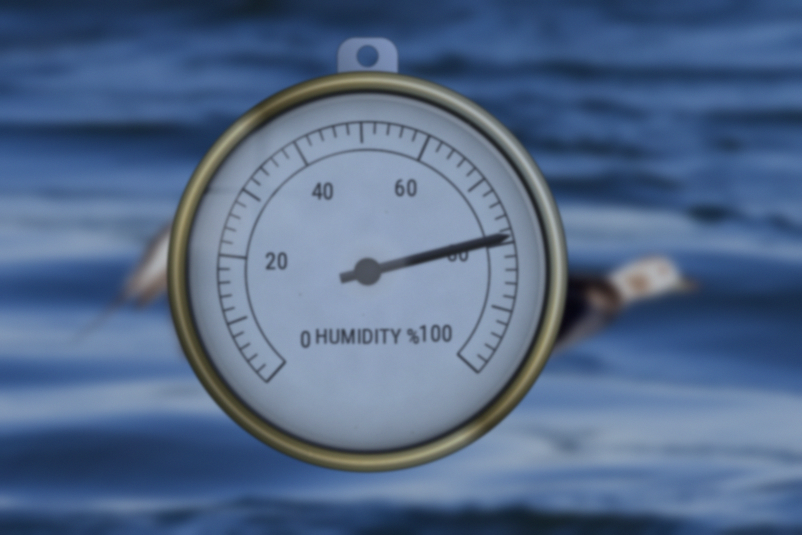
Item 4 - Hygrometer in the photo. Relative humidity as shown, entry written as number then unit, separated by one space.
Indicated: 79 %
